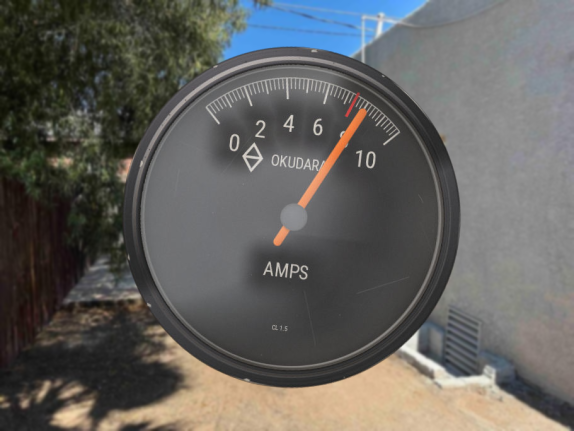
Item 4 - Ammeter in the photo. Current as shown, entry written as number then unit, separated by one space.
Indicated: 8 A
